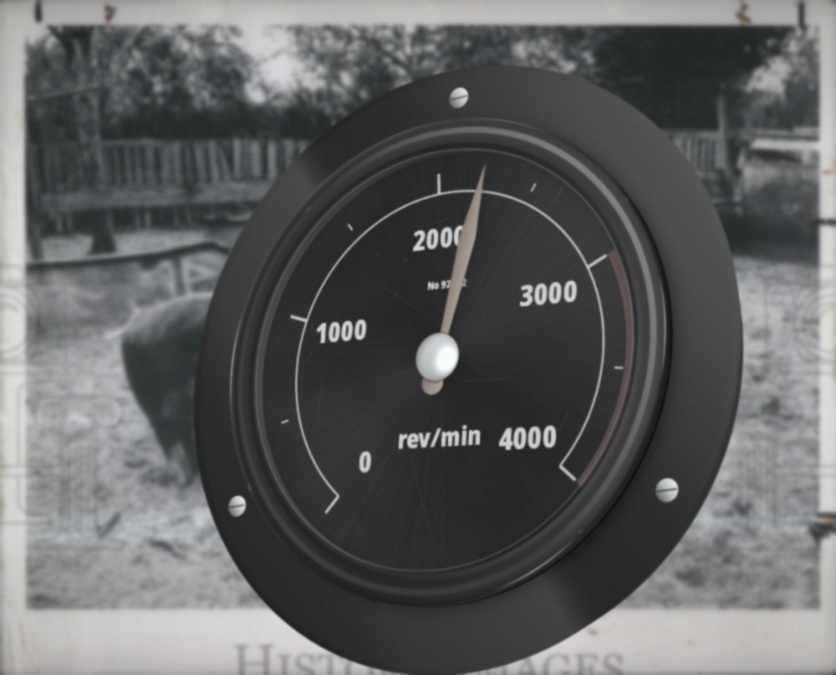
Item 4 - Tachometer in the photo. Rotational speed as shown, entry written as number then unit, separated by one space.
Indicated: 2250 rpm
